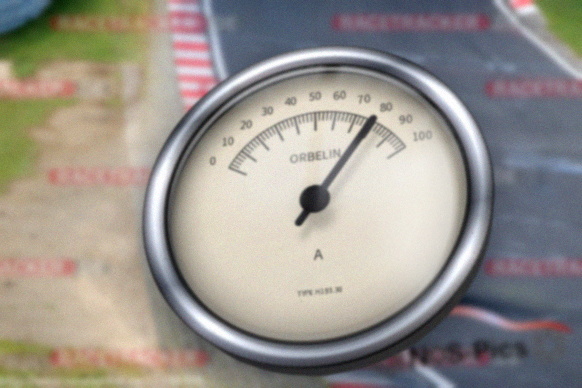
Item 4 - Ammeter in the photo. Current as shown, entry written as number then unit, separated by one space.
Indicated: 80 A
